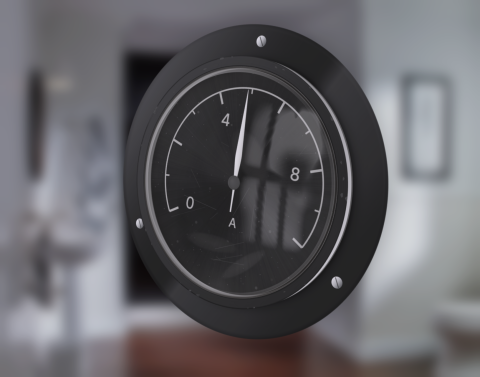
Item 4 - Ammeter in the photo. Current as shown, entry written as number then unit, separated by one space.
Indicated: 5 A
